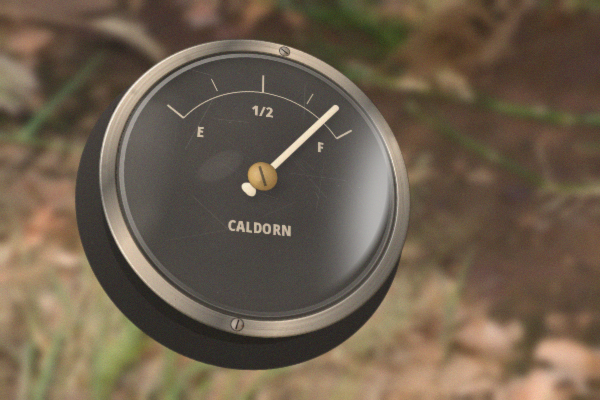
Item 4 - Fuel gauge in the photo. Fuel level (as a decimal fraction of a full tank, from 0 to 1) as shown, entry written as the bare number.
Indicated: 0.875
